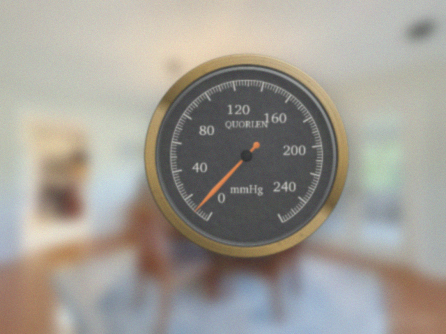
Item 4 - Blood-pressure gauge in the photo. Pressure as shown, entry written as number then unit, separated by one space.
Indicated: 10 mmHg
